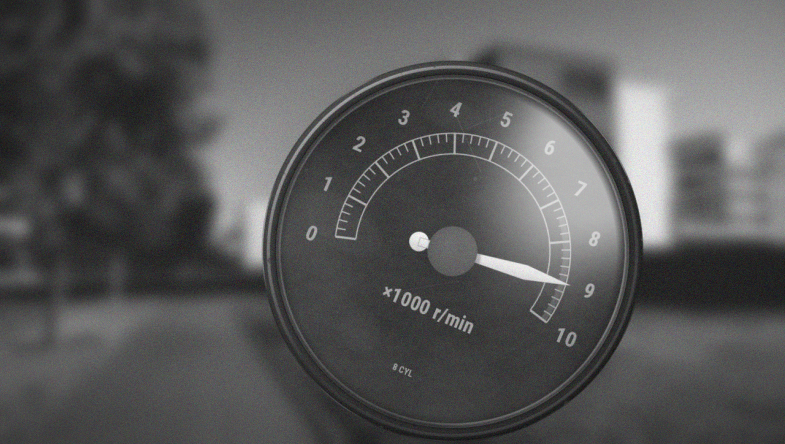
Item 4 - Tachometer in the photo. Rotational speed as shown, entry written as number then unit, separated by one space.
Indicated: 9000 rpm
